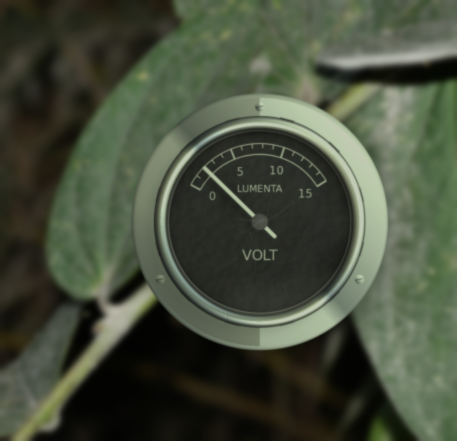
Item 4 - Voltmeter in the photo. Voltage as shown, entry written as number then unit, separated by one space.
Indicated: 2 V
